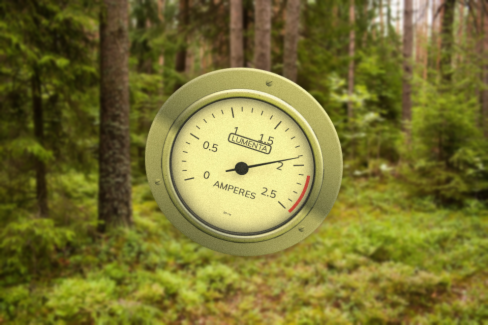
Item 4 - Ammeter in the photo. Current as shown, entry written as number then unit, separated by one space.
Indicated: 1.9 A
